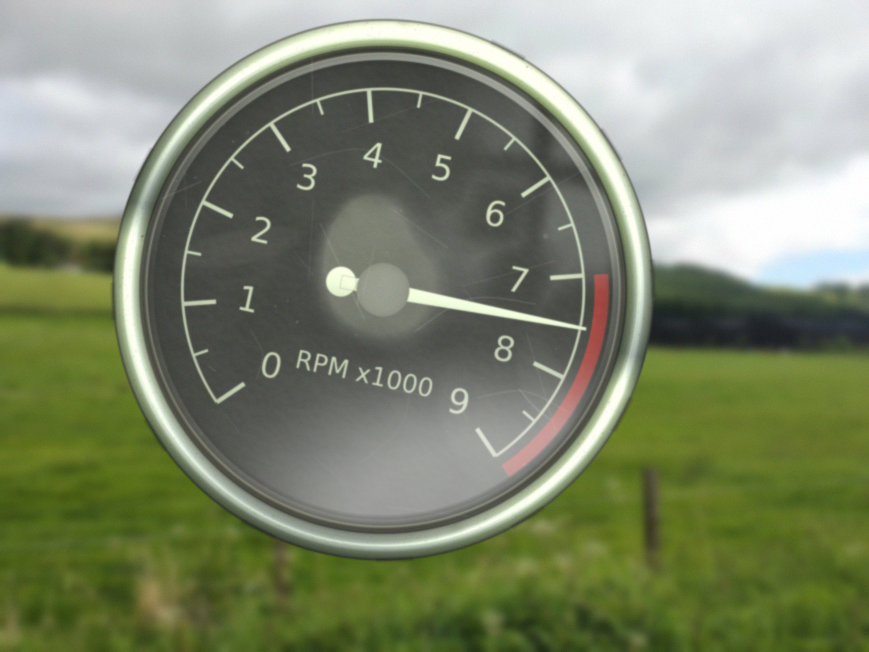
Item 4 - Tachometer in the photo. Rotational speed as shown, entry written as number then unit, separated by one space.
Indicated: 7500 rpm
